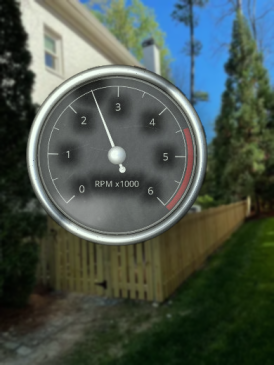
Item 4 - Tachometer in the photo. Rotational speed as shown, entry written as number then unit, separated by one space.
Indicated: 2500 rpm
